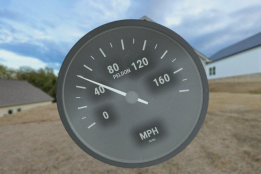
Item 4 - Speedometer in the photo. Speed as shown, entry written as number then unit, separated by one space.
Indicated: 50 mph
